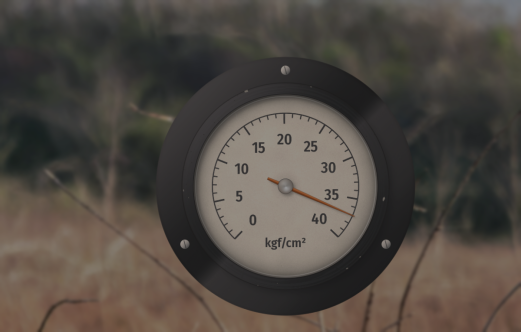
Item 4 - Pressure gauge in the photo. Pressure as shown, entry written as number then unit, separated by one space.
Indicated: 37 kg/cm²
